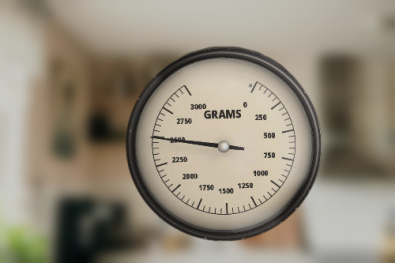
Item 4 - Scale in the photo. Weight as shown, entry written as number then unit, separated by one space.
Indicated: 2500 g
